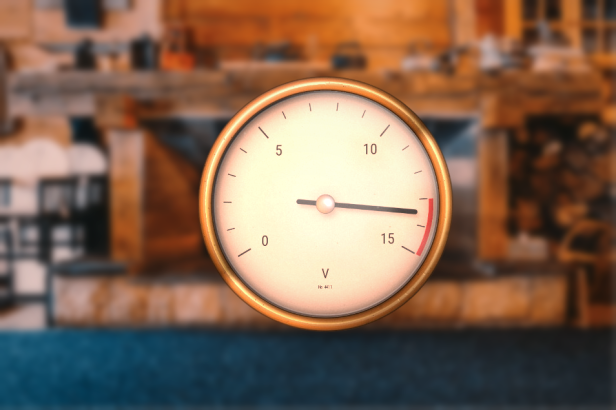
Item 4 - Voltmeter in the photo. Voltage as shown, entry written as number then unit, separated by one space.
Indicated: 13.5 V
